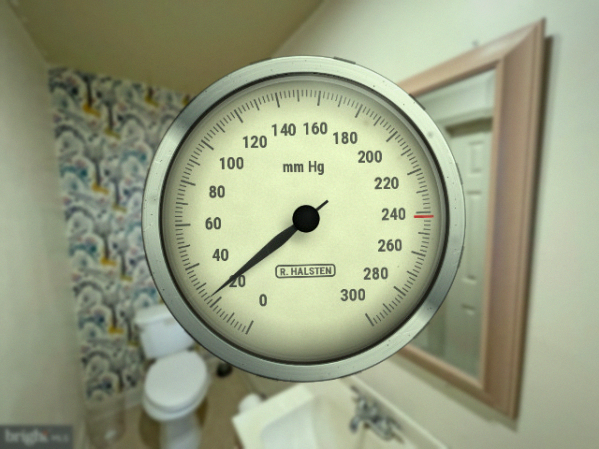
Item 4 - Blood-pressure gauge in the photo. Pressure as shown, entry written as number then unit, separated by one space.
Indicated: 24 mmHg
